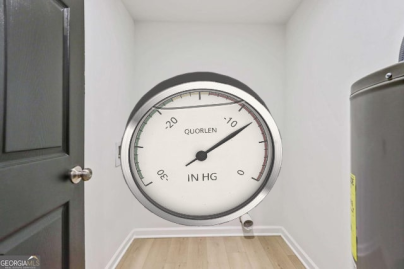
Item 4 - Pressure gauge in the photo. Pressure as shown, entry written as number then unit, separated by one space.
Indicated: -8 inHg
